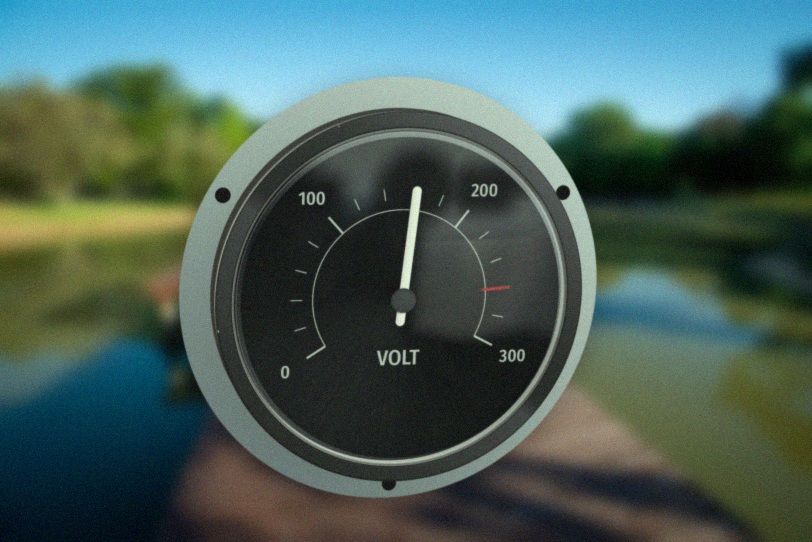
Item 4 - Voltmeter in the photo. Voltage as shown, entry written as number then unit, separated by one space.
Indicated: 160 V
